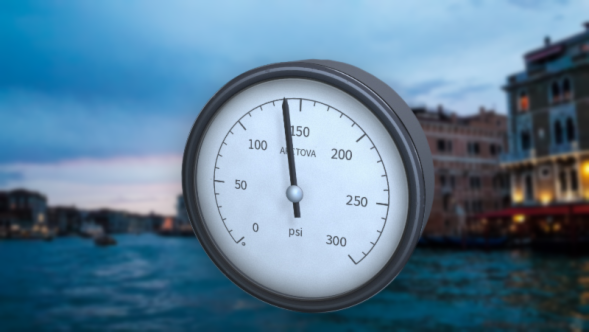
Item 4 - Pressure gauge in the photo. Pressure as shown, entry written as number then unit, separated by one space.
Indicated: 140 psi
